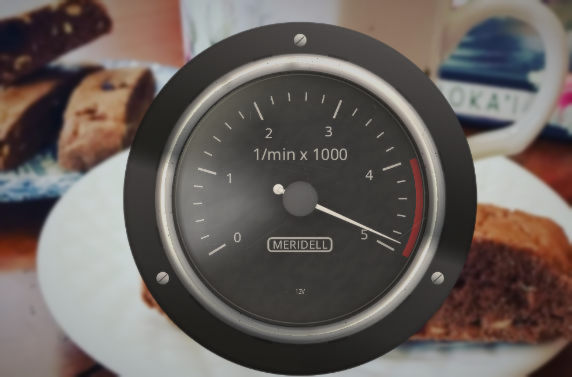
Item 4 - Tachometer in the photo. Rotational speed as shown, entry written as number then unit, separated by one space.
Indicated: 4900 rpm
